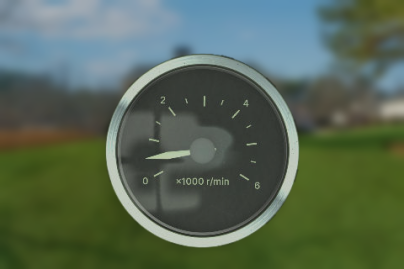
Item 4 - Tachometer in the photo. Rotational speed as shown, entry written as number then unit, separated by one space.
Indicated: 500 rpm
